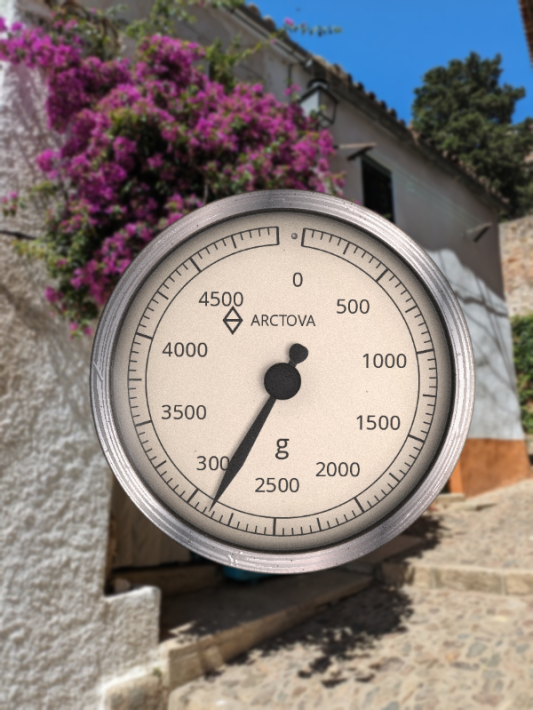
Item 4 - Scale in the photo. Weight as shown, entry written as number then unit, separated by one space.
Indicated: 2875 g
